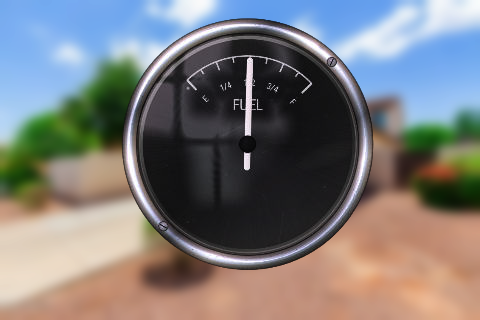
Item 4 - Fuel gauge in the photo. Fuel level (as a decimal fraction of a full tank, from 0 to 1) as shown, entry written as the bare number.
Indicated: 0.5
